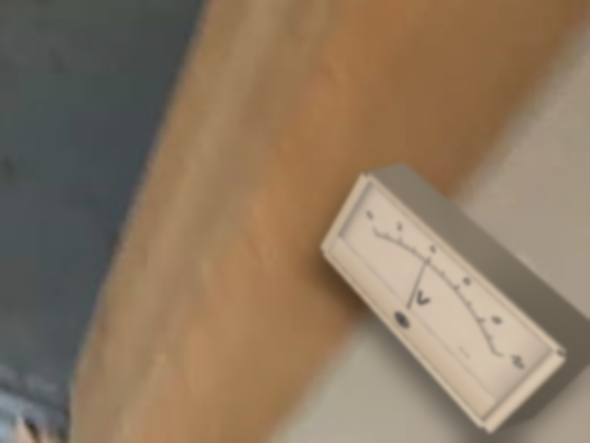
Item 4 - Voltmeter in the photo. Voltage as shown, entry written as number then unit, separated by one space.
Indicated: 4 V
